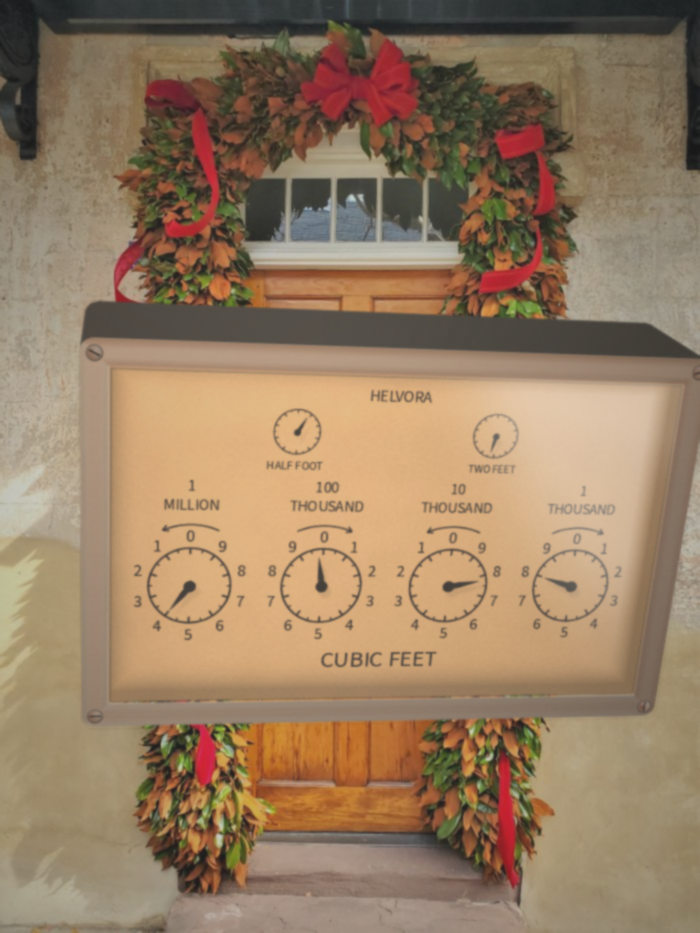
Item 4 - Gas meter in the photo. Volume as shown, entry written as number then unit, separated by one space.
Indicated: 397800 ft³
